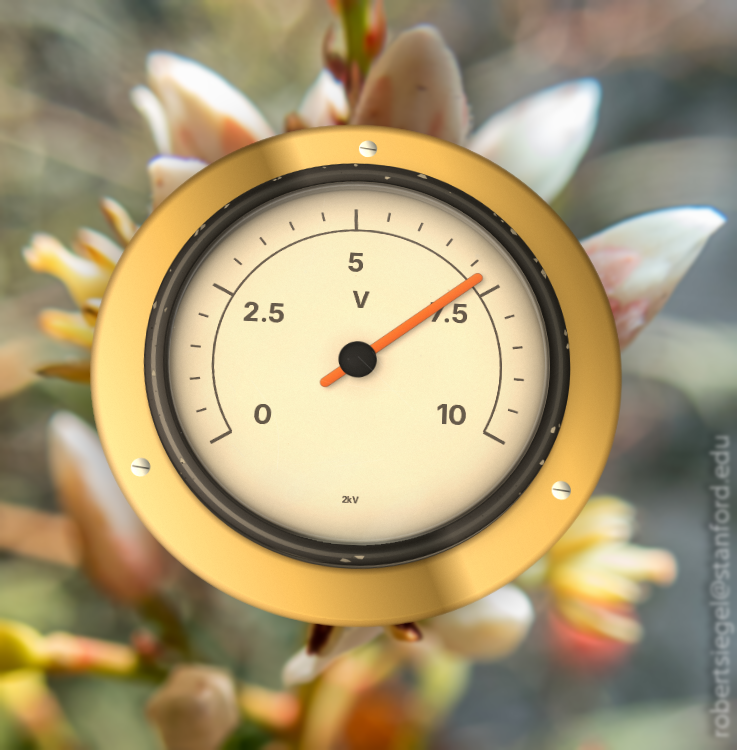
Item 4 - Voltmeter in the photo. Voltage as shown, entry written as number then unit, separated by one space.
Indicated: 7.25 V
